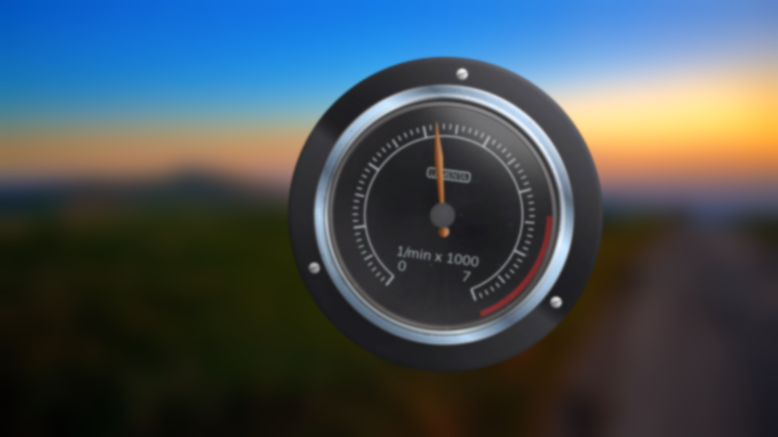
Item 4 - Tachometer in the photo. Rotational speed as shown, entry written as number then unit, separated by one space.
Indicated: 3200 rpm
